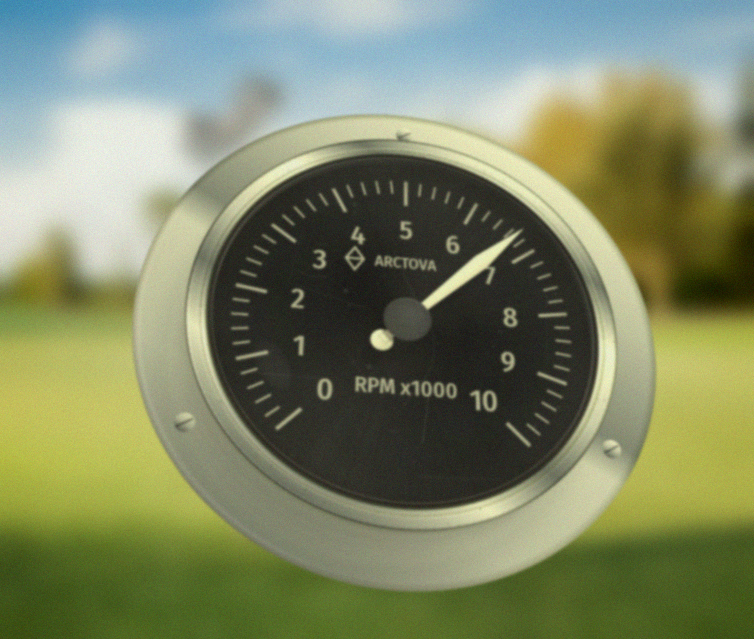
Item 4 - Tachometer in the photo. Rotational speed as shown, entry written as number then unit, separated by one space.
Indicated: 6700 rpm
